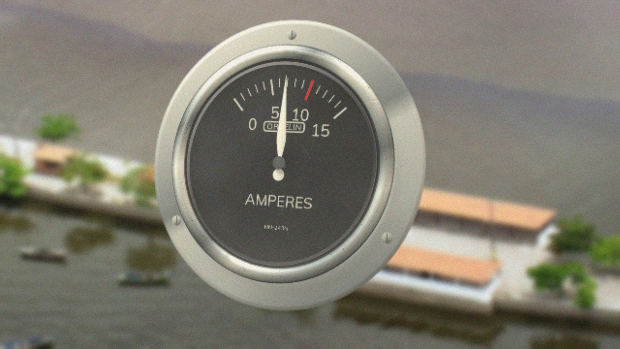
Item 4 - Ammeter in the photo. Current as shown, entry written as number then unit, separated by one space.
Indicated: 7 A
